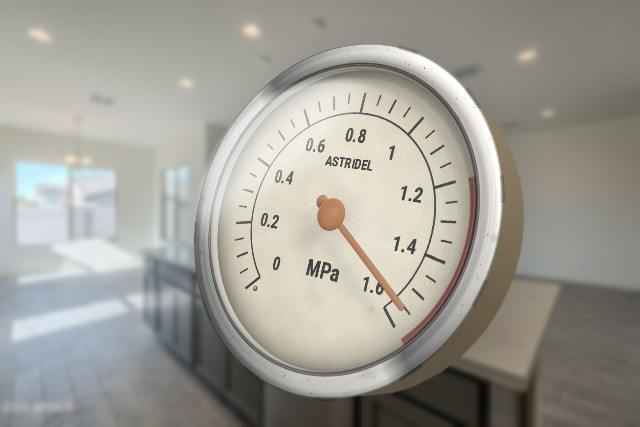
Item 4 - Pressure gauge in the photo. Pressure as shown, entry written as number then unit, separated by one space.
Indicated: 1.55 MPa
